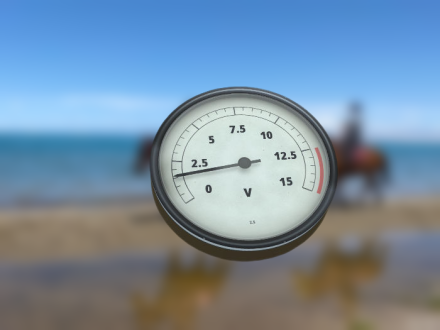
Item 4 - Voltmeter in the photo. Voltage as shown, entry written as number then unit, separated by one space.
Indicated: 1.5 V
